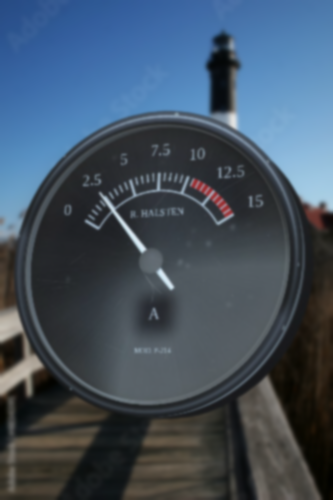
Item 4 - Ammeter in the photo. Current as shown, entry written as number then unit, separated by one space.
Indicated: 2.5 A
